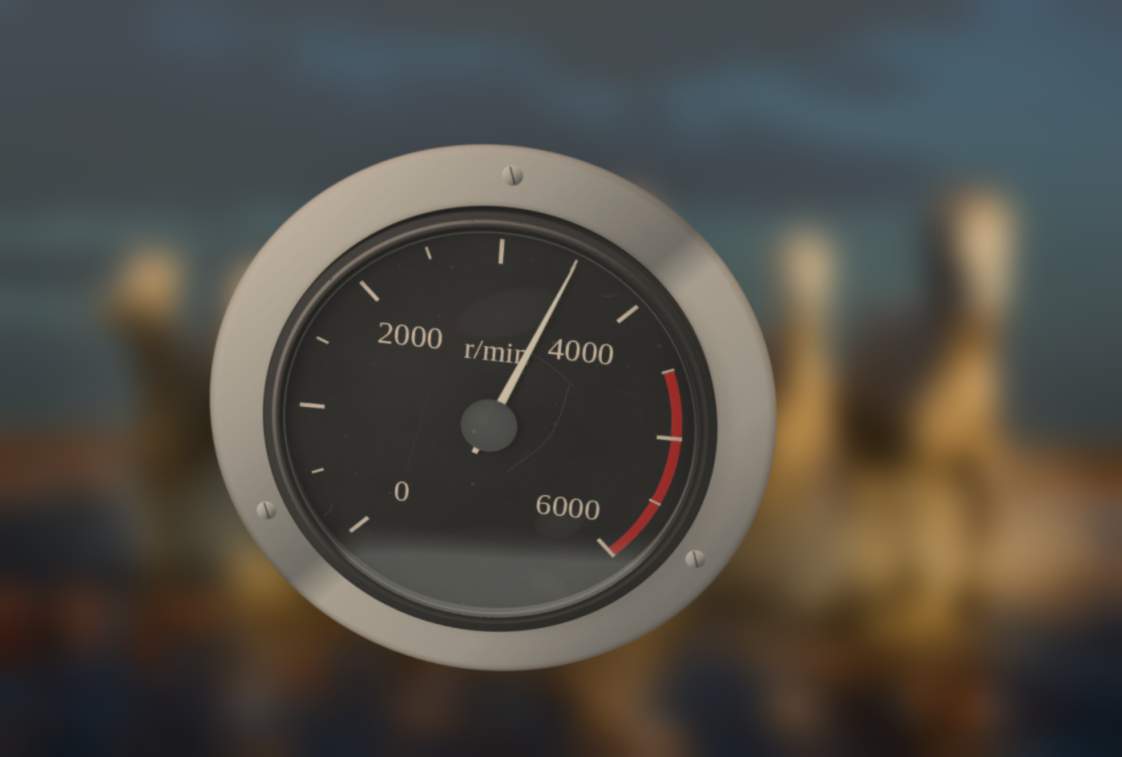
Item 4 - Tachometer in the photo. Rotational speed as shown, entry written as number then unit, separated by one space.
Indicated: 3500 rpm
